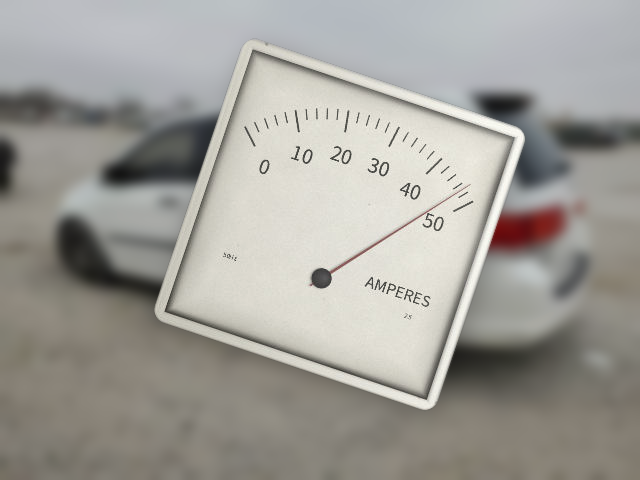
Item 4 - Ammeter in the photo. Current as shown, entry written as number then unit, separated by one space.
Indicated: 47 A
